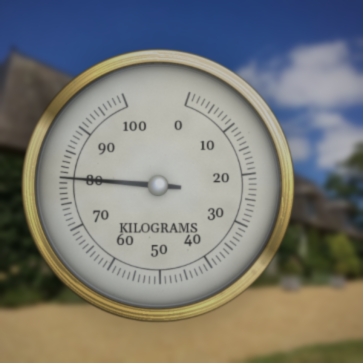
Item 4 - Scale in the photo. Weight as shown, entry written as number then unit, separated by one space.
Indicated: 80 kg
